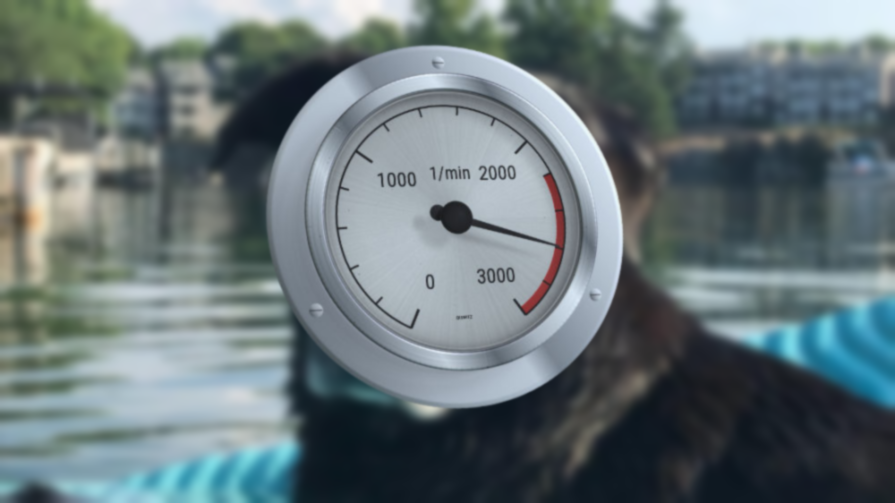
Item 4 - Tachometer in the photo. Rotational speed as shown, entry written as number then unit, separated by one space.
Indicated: 2600 rpm
